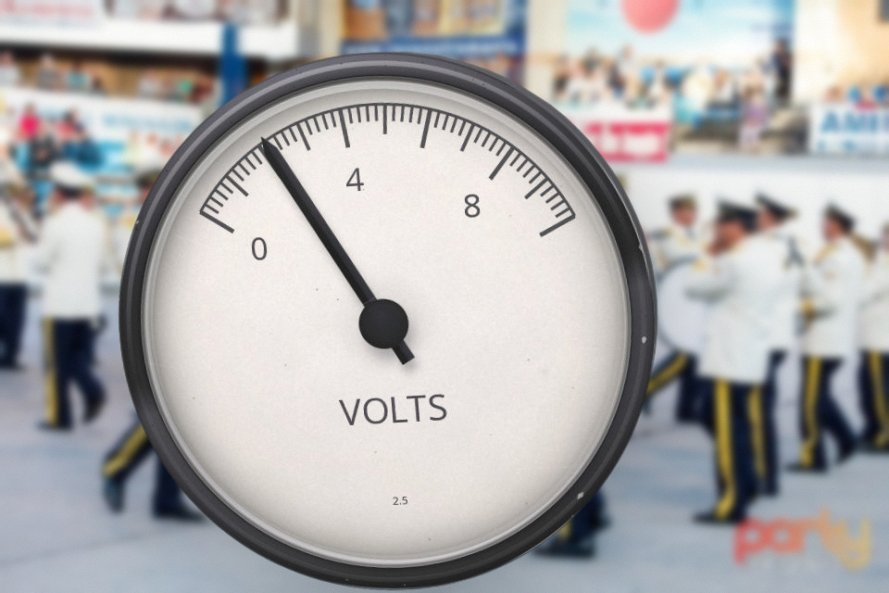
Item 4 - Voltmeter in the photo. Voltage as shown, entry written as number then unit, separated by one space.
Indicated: 2.2 V
